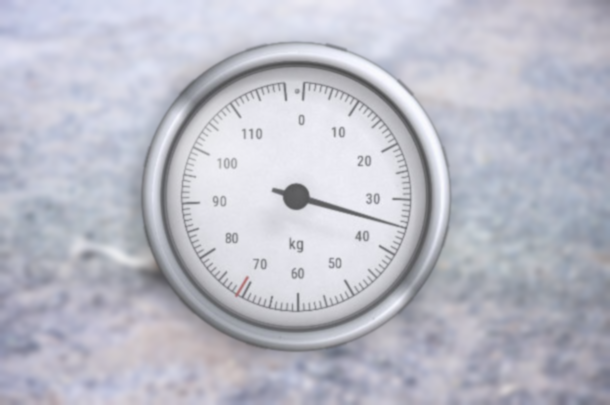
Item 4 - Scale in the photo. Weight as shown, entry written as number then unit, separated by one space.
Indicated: 35 kg
